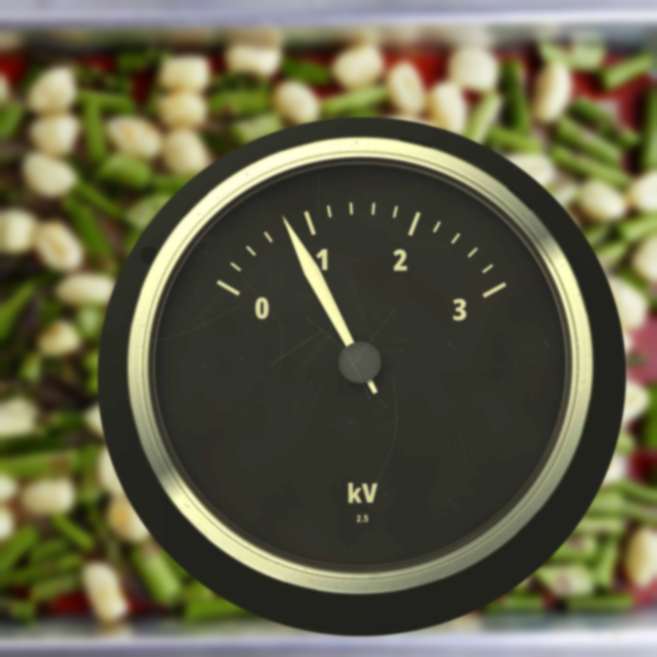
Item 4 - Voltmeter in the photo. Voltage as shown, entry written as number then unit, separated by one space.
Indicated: 0.8 kV
